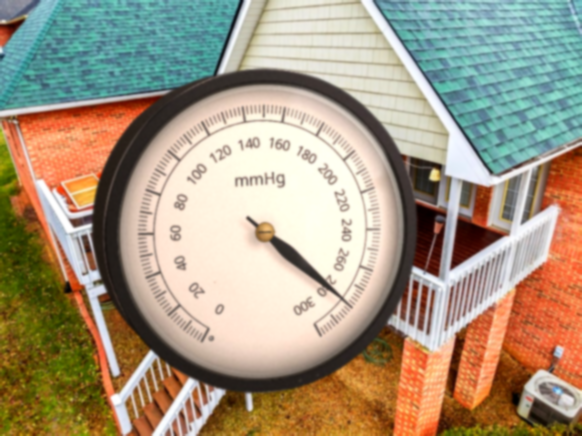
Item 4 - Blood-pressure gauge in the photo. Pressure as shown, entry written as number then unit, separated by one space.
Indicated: 280 mmHg
